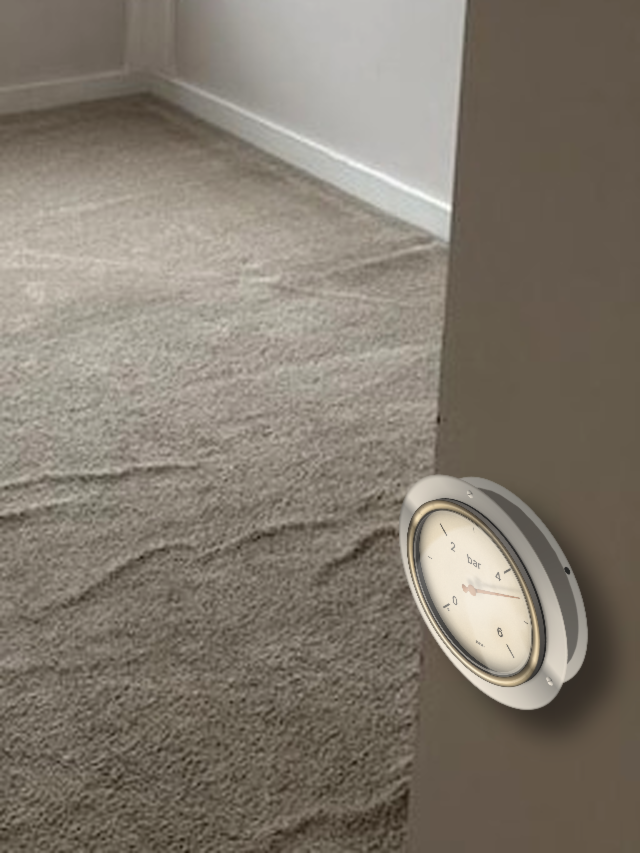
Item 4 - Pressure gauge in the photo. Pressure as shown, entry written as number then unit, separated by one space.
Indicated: 4.5 bar
